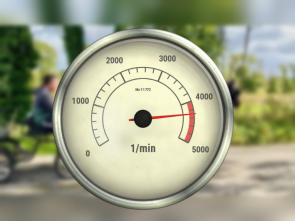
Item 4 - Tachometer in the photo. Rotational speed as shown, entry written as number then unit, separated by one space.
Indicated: 4300 rpm
